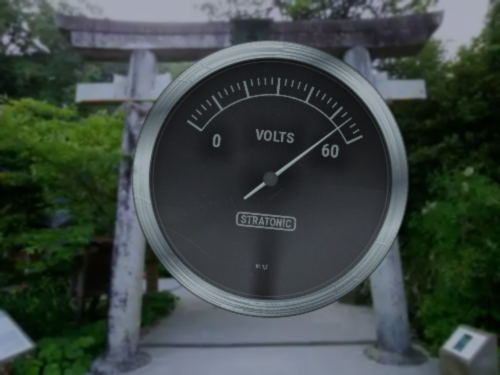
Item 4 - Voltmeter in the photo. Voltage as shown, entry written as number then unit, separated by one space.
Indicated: 54 V
